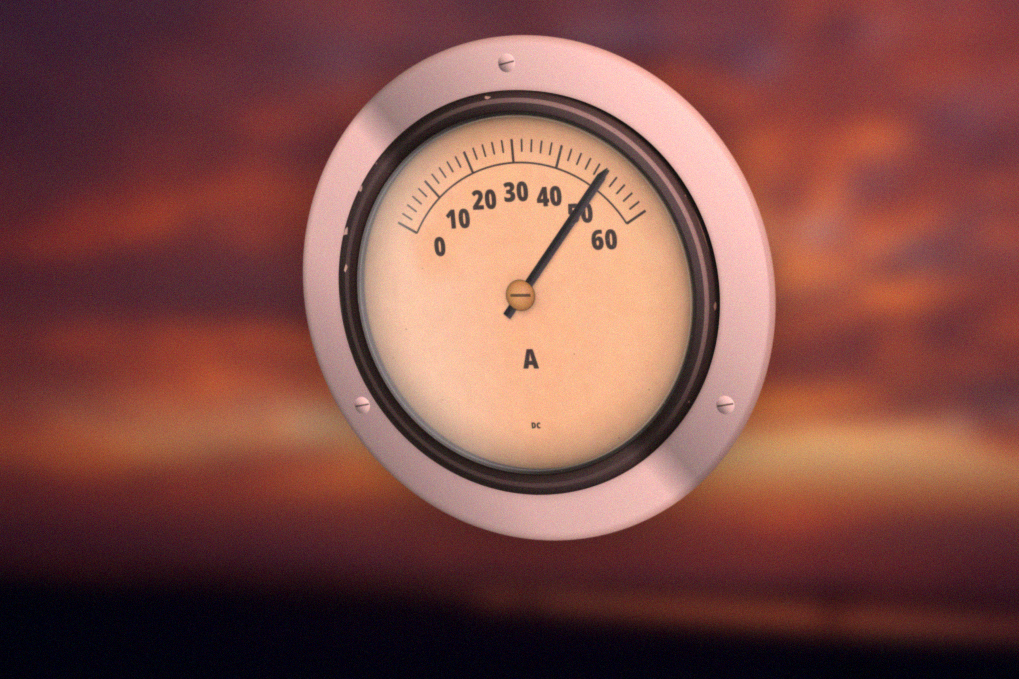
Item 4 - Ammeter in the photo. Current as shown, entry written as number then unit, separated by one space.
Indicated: 50 A
